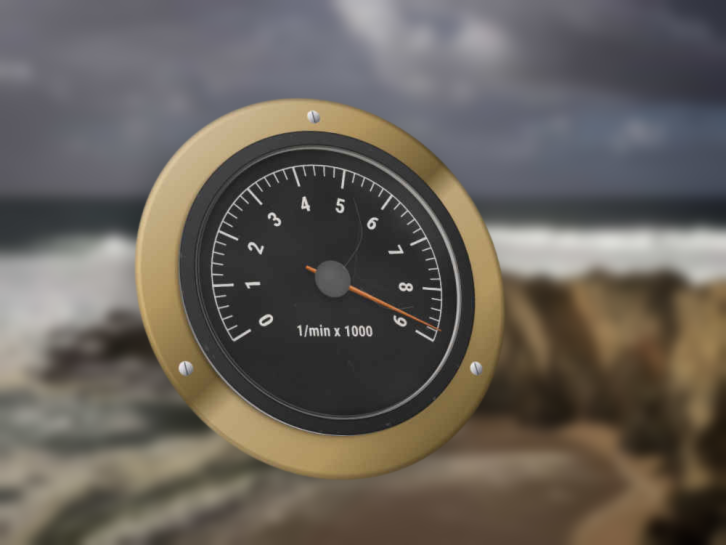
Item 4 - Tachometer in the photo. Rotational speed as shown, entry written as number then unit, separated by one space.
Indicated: 8800 rpm
